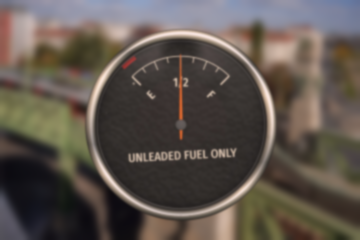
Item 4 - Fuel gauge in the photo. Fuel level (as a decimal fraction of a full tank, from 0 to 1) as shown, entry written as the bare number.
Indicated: 0.5
